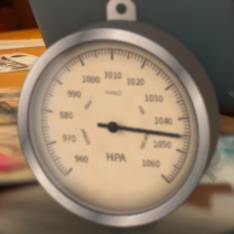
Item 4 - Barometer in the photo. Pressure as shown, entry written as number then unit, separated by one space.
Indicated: 1045 hPa
